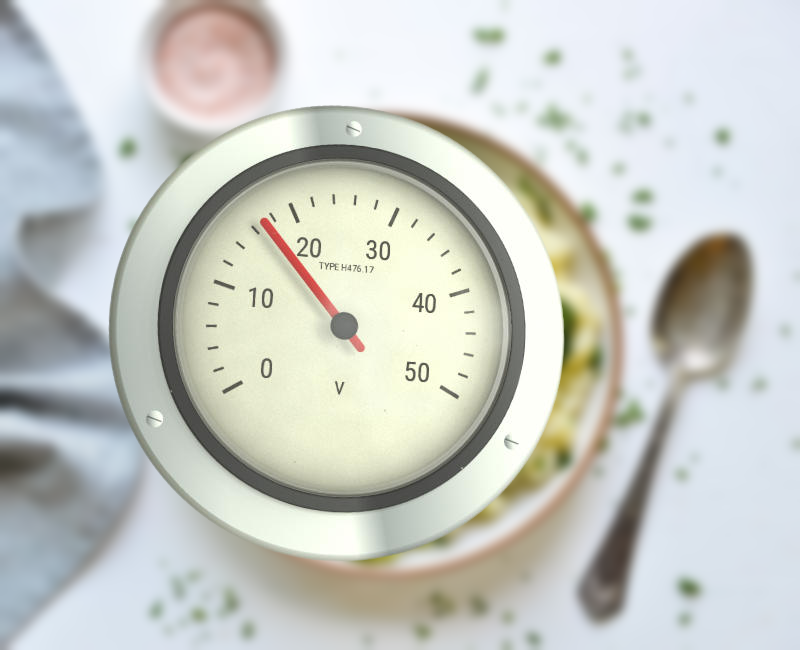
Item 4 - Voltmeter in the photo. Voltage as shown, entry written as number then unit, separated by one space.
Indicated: 17 V
